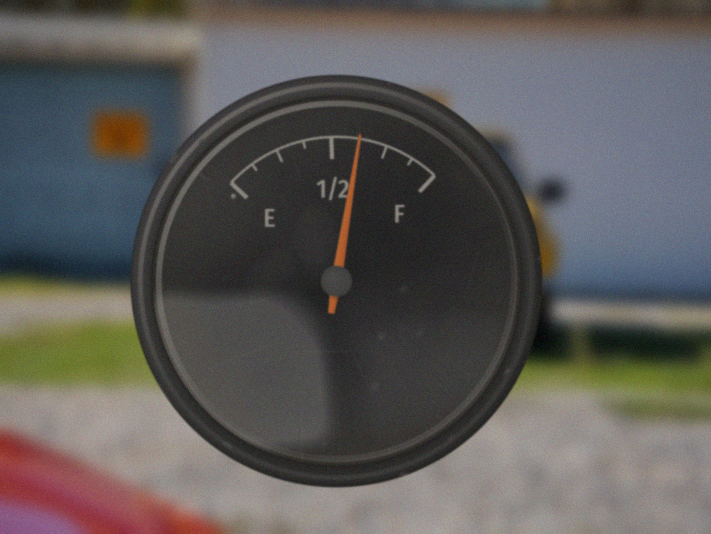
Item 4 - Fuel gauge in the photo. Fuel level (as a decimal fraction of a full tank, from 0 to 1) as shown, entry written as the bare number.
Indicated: 0.625
